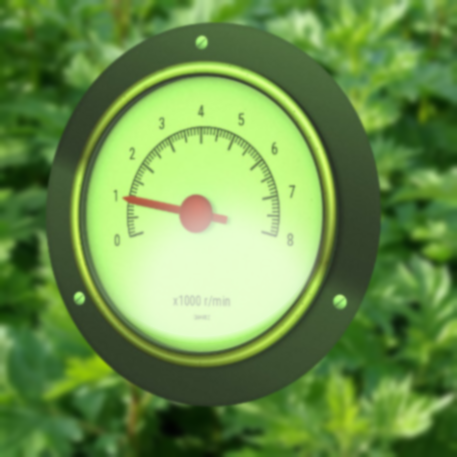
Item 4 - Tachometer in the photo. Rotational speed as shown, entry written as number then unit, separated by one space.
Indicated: 1000 rpm
